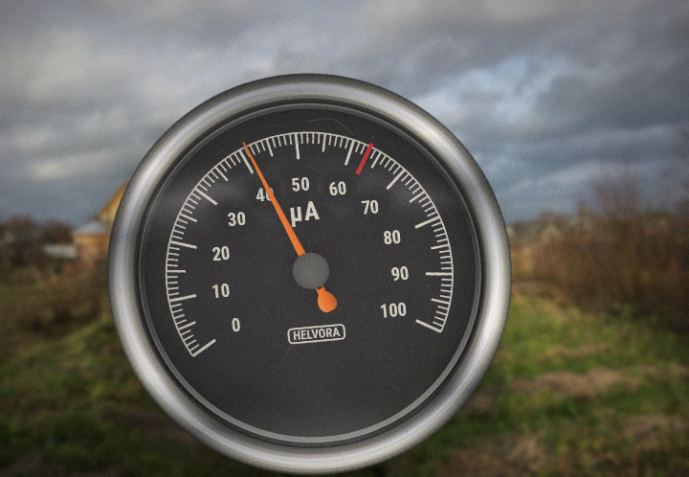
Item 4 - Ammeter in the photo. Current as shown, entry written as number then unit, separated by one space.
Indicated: 41 µA
